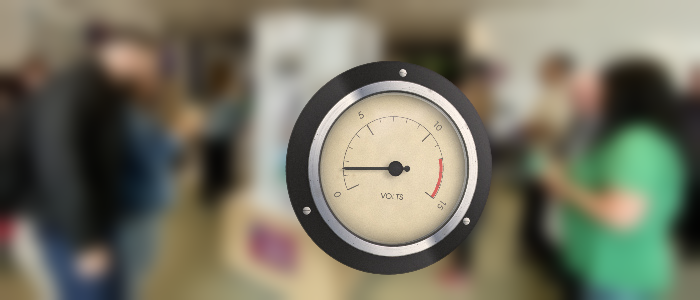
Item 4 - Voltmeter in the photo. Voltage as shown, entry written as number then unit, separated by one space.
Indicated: 1.5 V
